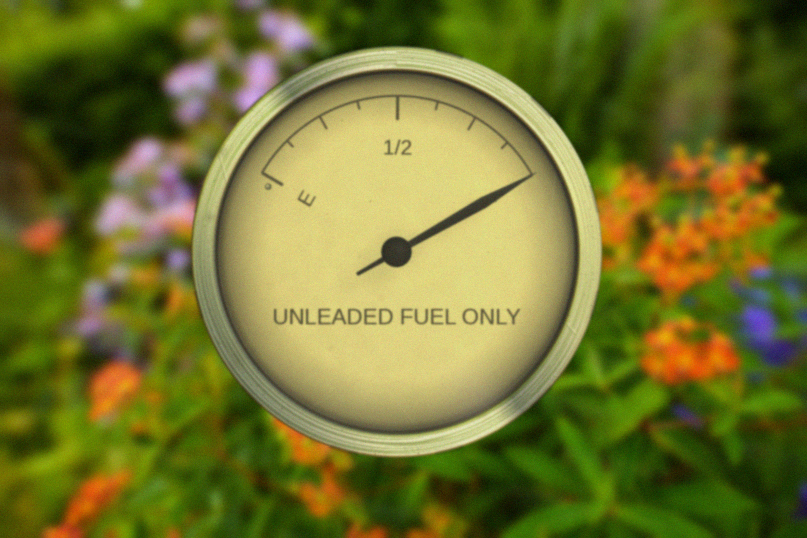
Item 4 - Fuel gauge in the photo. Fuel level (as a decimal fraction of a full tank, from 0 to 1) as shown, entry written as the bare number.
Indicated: 1
